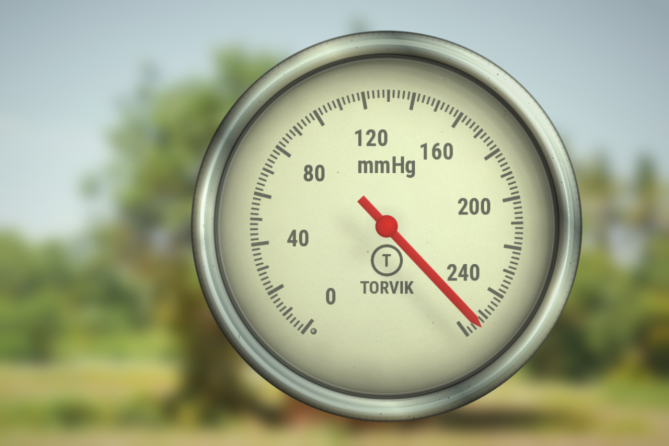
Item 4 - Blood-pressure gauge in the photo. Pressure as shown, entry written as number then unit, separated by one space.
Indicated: 254 mmHg
